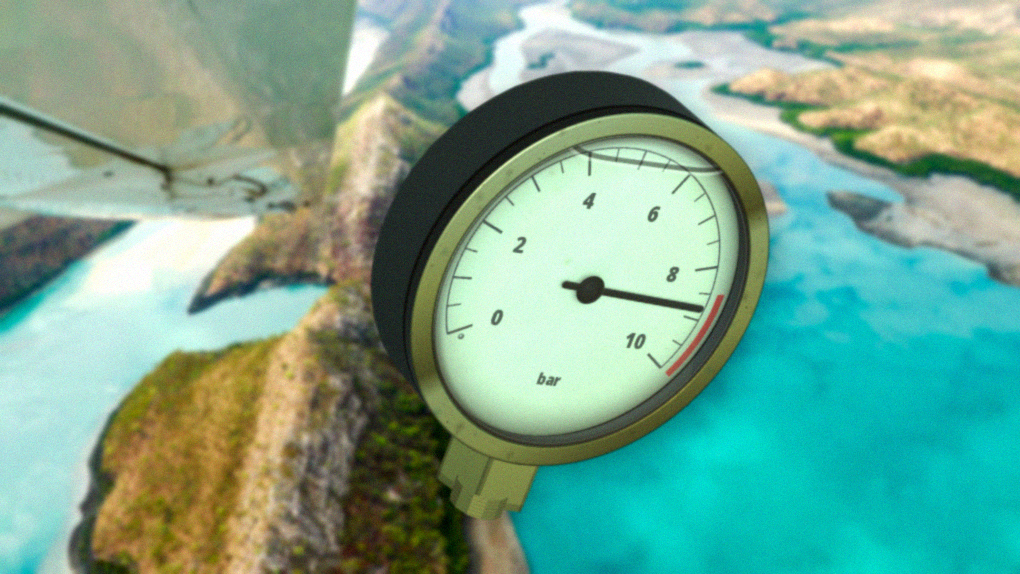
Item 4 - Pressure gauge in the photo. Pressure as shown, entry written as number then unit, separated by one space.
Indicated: 8.75 bar
